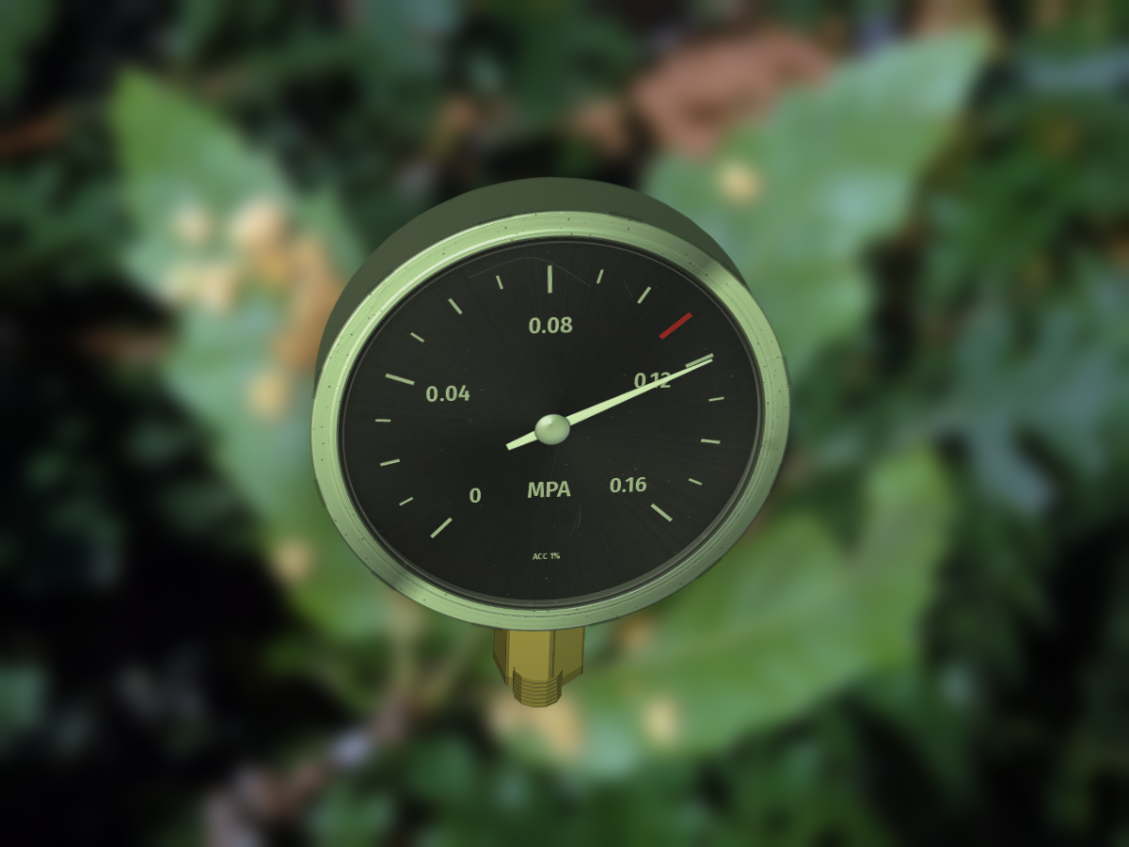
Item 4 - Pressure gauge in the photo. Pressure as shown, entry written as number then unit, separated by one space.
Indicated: 0.12 MPa
